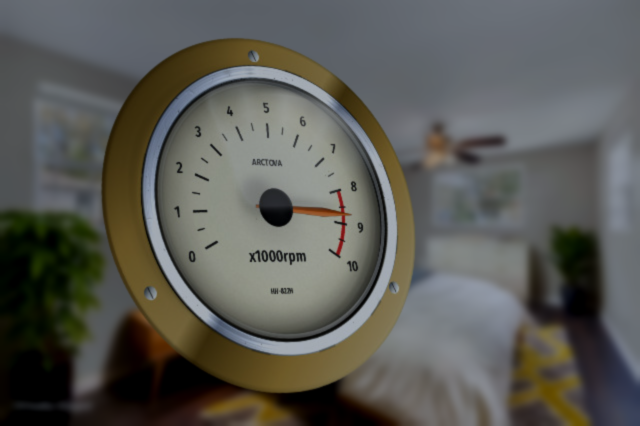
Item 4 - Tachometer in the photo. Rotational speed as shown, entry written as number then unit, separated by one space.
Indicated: 8750 rpm
